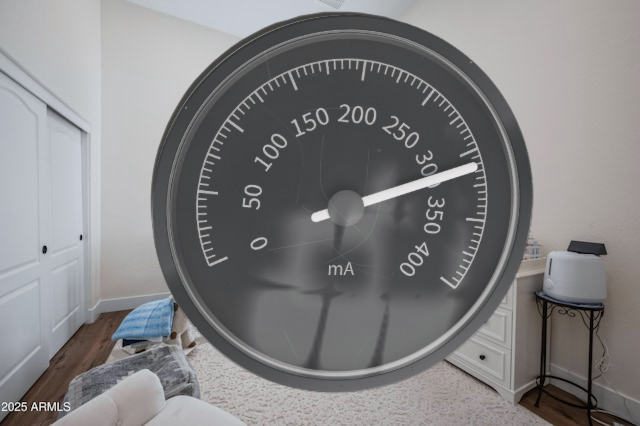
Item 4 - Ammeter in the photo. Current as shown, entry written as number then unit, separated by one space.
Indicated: 310 mA
